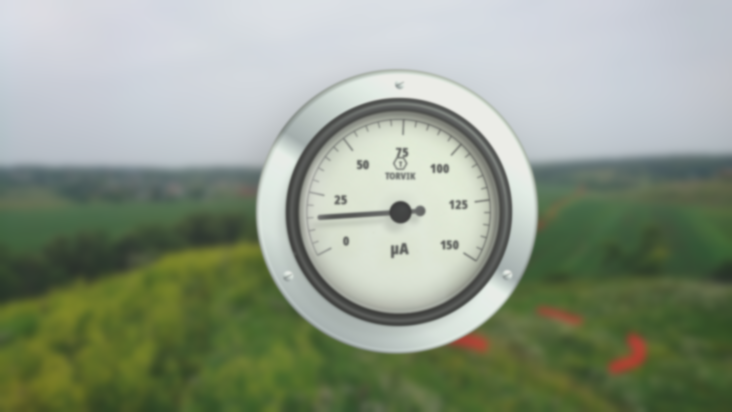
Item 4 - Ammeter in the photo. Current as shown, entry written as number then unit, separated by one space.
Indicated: 15 µA
